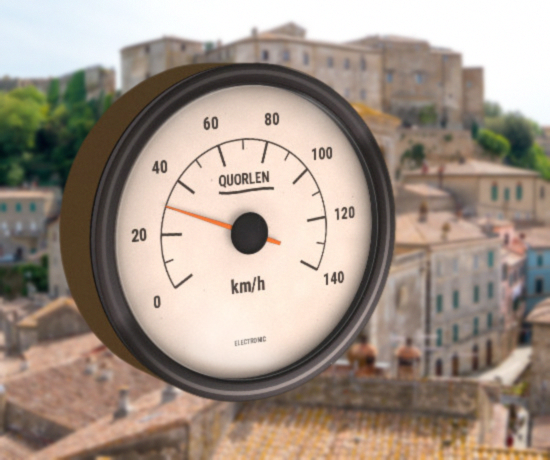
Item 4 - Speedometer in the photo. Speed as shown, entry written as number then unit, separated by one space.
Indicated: 30 km/h
